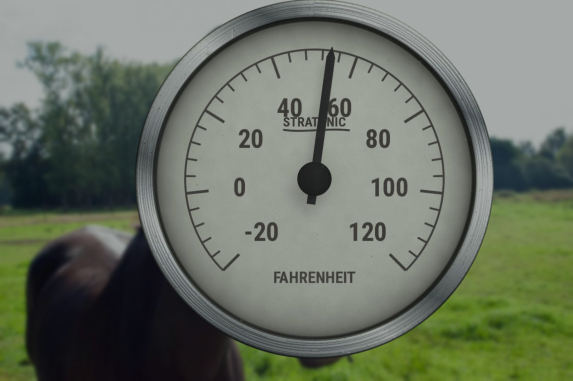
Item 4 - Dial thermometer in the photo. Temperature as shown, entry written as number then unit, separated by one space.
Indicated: 54 °F
